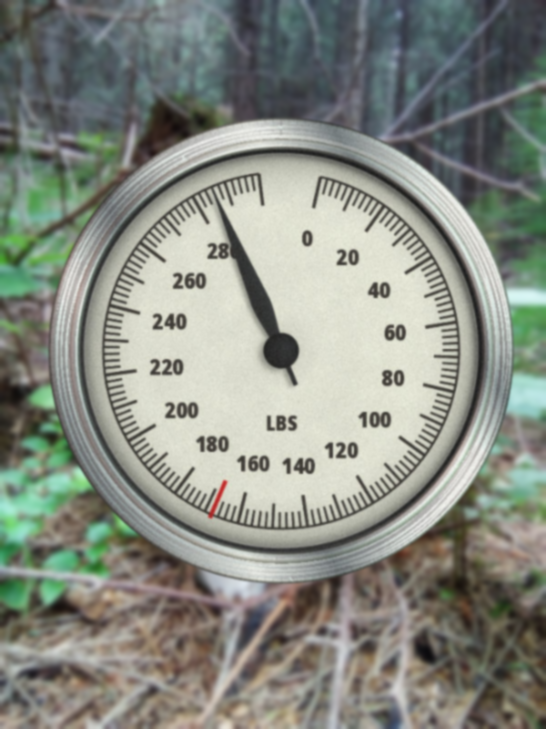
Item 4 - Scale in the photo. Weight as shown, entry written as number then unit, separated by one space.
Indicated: 286 lb
